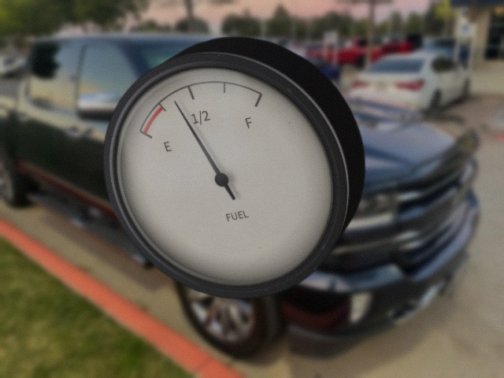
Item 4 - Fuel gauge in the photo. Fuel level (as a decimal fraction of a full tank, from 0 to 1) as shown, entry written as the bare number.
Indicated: 0.375
